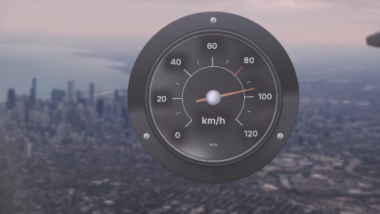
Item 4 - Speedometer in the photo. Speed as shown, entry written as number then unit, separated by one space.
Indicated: 95 km/h
